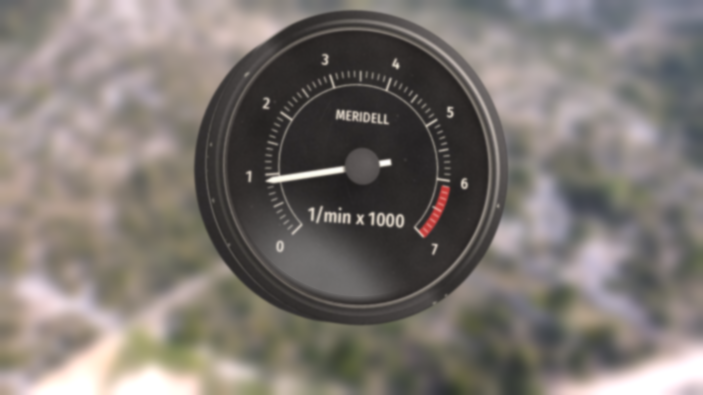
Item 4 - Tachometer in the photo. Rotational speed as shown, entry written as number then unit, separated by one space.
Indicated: 900 rpm
